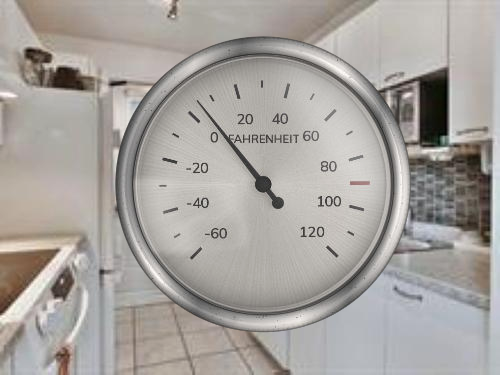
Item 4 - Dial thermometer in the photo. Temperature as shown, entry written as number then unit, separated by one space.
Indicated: 5 °F
